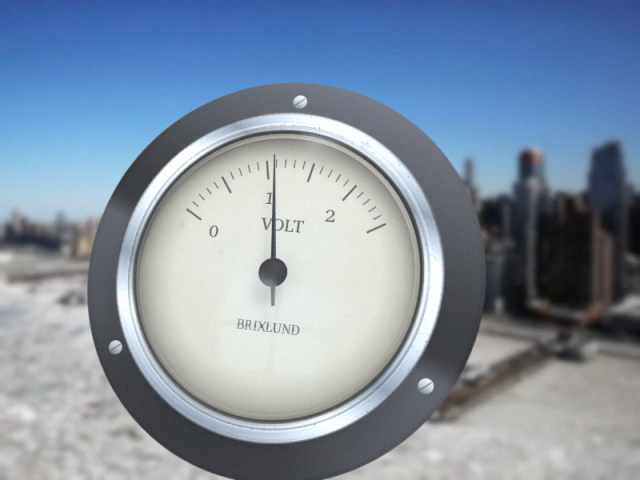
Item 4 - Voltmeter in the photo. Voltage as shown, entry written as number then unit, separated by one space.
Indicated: 1.1 V
